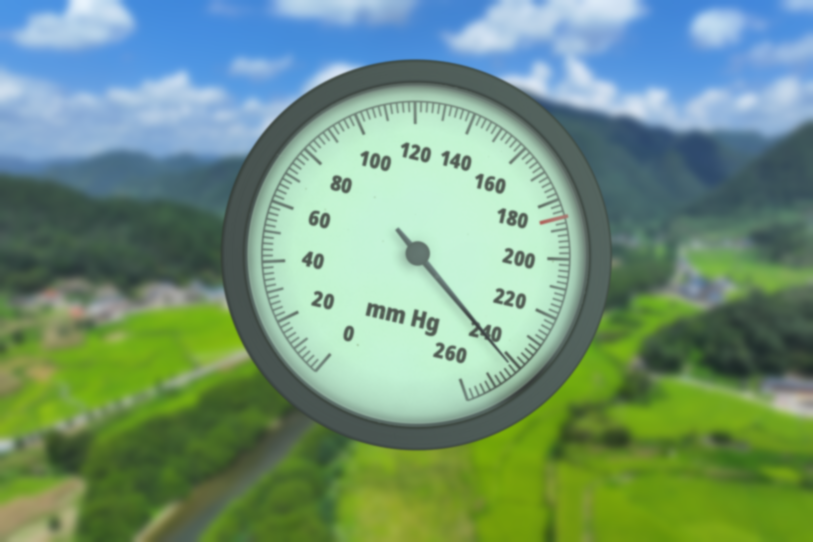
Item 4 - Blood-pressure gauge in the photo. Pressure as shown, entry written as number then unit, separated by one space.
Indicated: 242 mmHg
